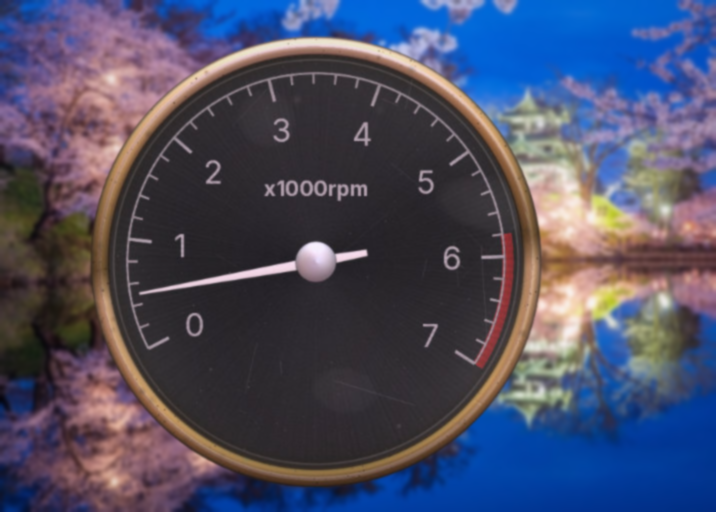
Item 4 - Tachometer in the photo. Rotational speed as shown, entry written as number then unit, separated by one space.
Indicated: 500 rpm
